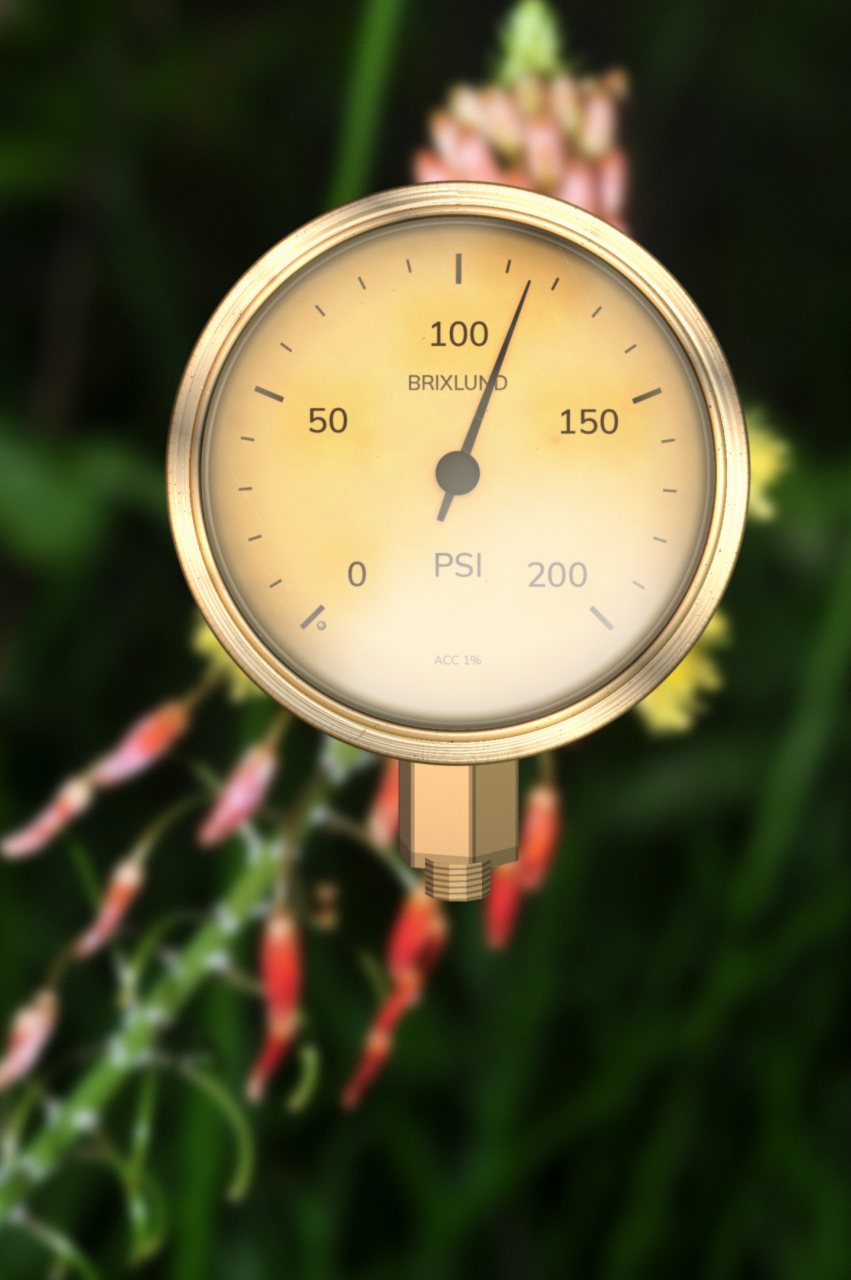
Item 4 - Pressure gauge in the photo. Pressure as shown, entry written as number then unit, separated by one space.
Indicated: 115 psi
